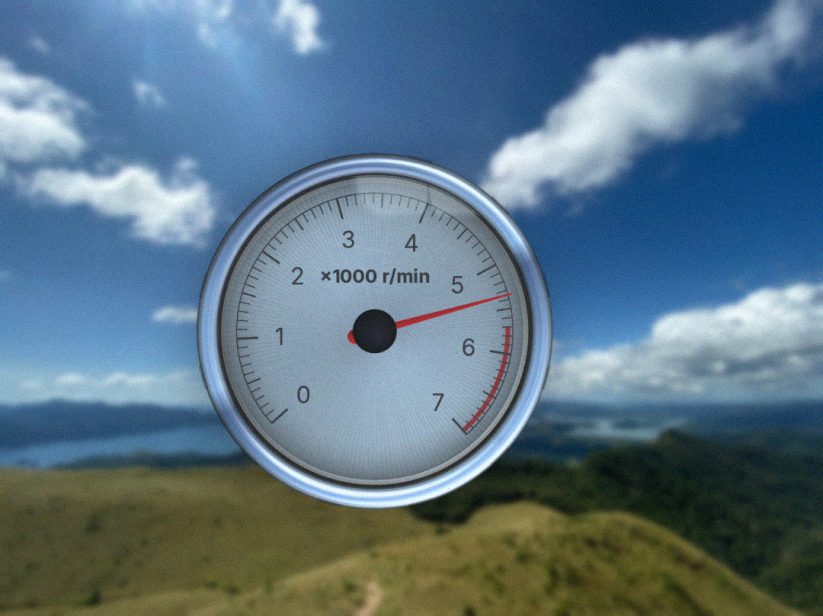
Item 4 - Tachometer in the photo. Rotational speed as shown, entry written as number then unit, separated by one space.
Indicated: 5350 rpm
